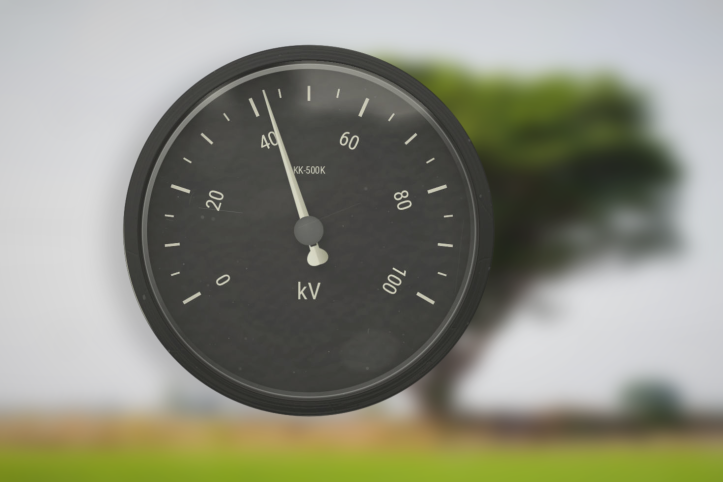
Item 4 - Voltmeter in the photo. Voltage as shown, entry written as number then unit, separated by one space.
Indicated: 42.5 kV
